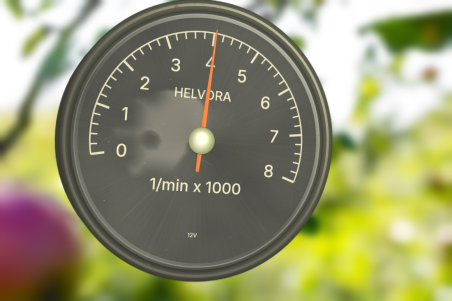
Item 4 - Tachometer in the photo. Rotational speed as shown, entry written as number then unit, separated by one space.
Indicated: 4000 rpm
